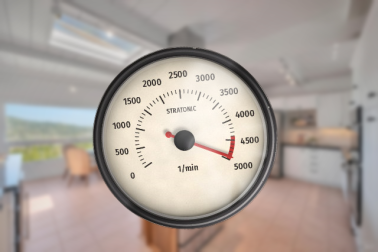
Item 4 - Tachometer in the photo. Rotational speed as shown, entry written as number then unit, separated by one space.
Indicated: 4900 rpm
